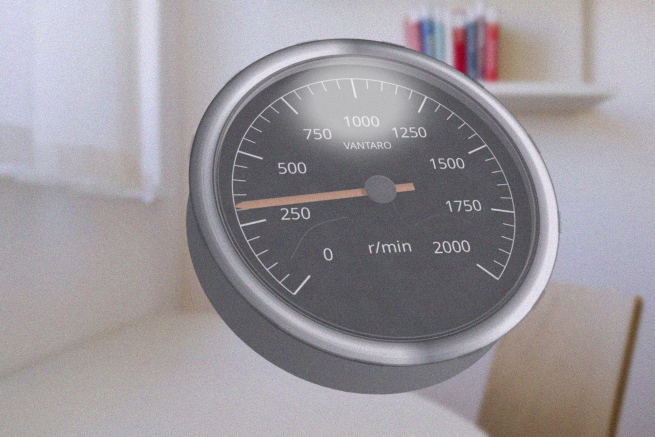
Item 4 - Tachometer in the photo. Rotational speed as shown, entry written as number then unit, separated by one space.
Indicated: 300 rpm
